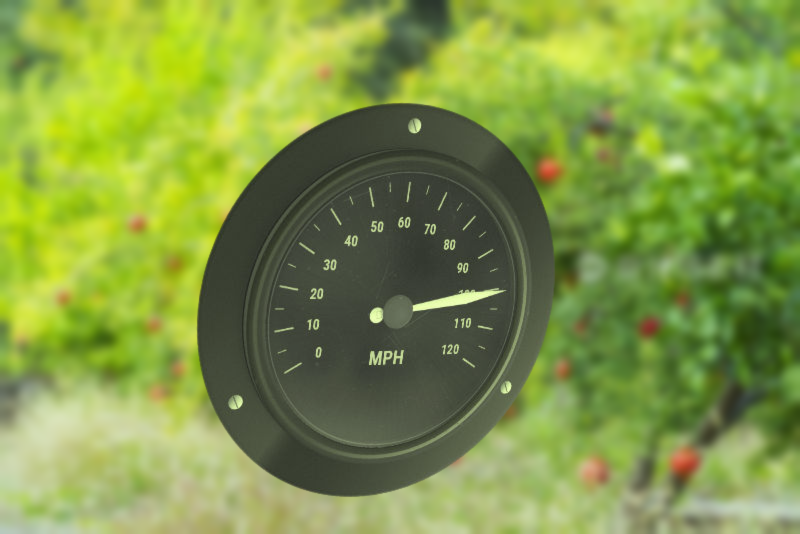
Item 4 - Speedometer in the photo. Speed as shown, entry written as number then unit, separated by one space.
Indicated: 100 mph
